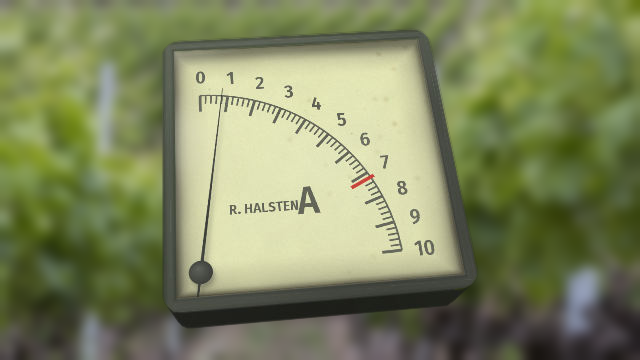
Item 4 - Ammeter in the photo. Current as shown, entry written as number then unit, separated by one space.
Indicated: 0.8 A
